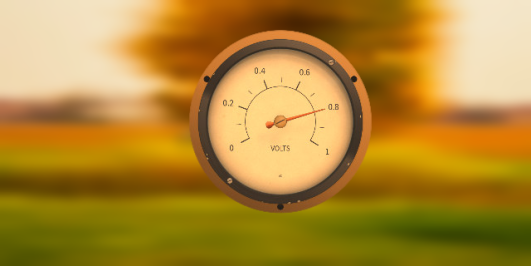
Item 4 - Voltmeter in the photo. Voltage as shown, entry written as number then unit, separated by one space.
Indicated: 0.8 V
